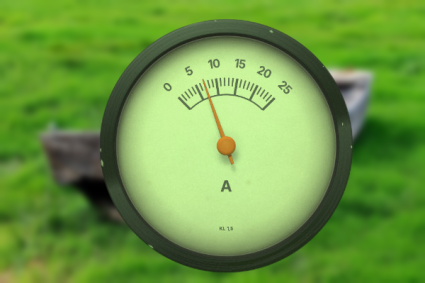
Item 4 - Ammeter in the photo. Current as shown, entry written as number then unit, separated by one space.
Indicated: 7 A
